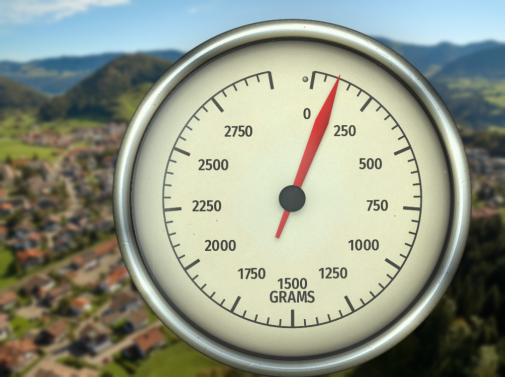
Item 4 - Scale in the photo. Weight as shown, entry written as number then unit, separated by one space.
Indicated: 100 g
